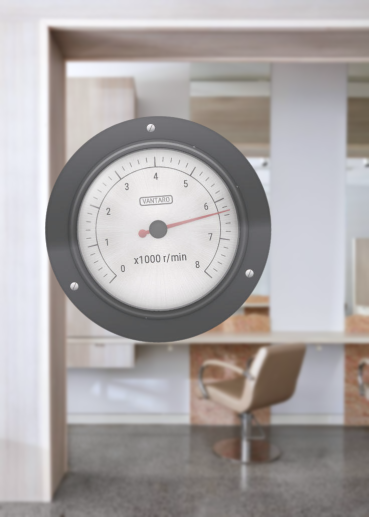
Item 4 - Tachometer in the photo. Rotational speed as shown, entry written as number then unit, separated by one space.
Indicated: 6300 rpm
